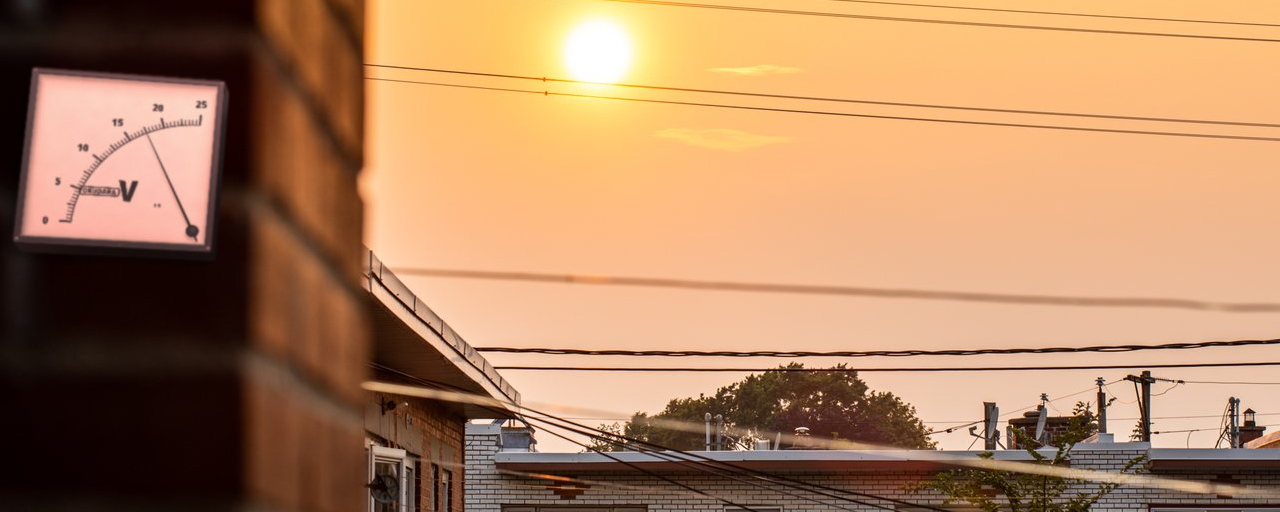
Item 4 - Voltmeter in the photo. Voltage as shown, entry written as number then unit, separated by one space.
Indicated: 17.5 V
